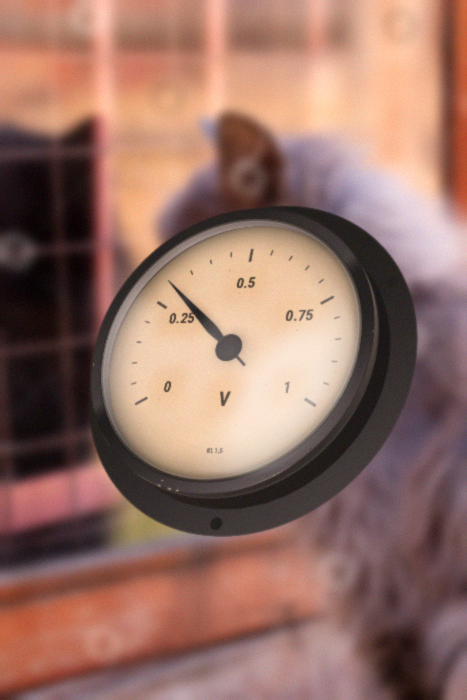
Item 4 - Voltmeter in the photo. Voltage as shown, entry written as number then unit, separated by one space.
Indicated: 0.3 V
